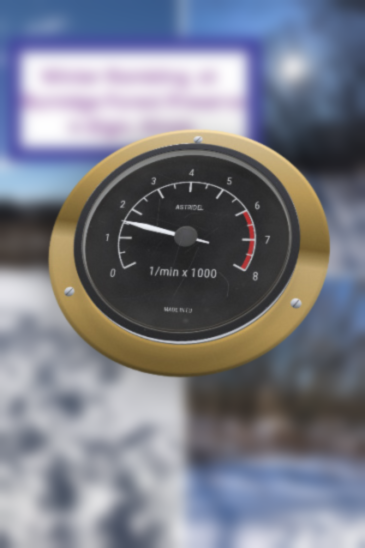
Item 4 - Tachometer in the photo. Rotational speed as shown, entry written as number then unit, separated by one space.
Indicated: 1500 rpm
